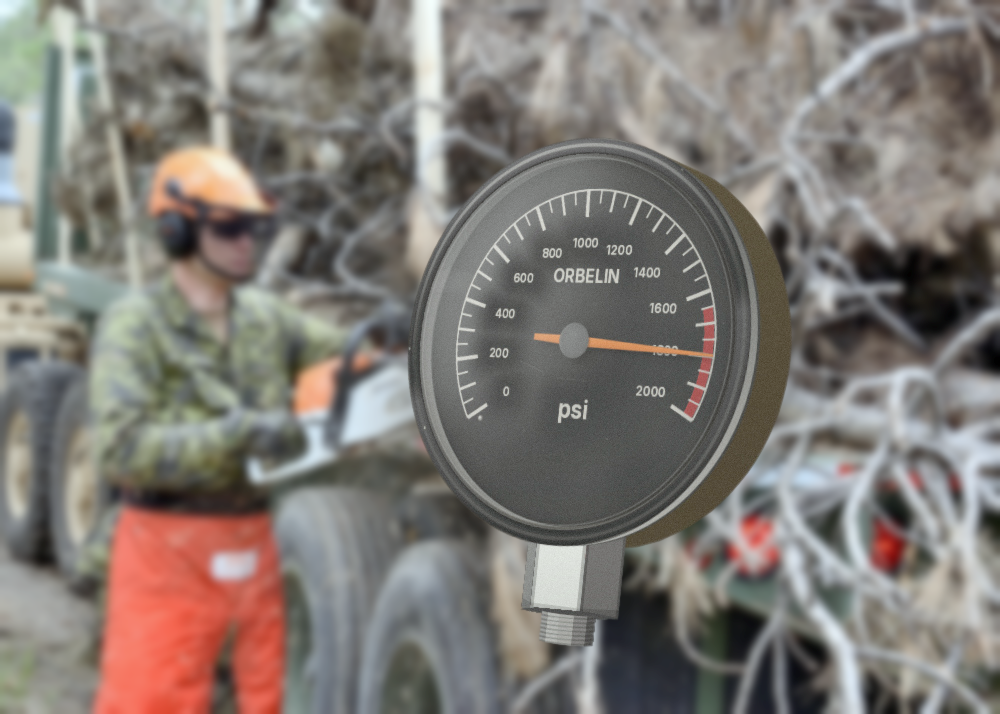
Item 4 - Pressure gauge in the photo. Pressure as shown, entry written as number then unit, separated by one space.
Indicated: 1800 psi
